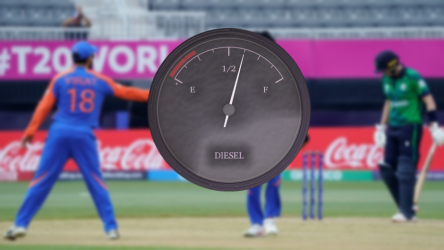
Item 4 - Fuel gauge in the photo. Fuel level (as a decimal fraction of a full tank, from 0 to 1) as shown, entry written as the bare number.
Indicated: 0.625
